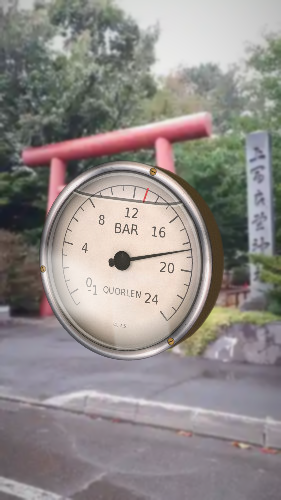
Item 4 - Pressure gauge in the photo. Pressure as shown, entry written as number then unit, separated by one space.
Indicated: 18.5 bar
